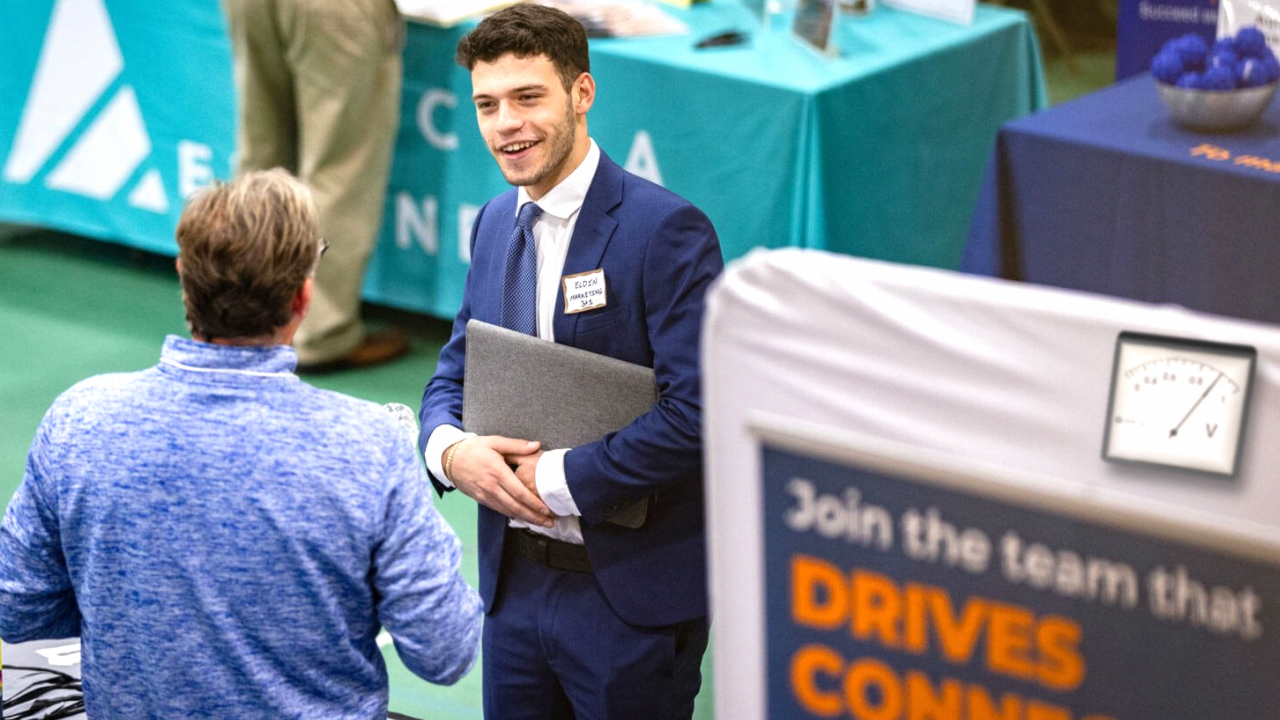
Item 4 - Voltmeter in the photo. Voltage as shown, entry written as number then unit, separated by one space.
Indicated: 0.9 V
